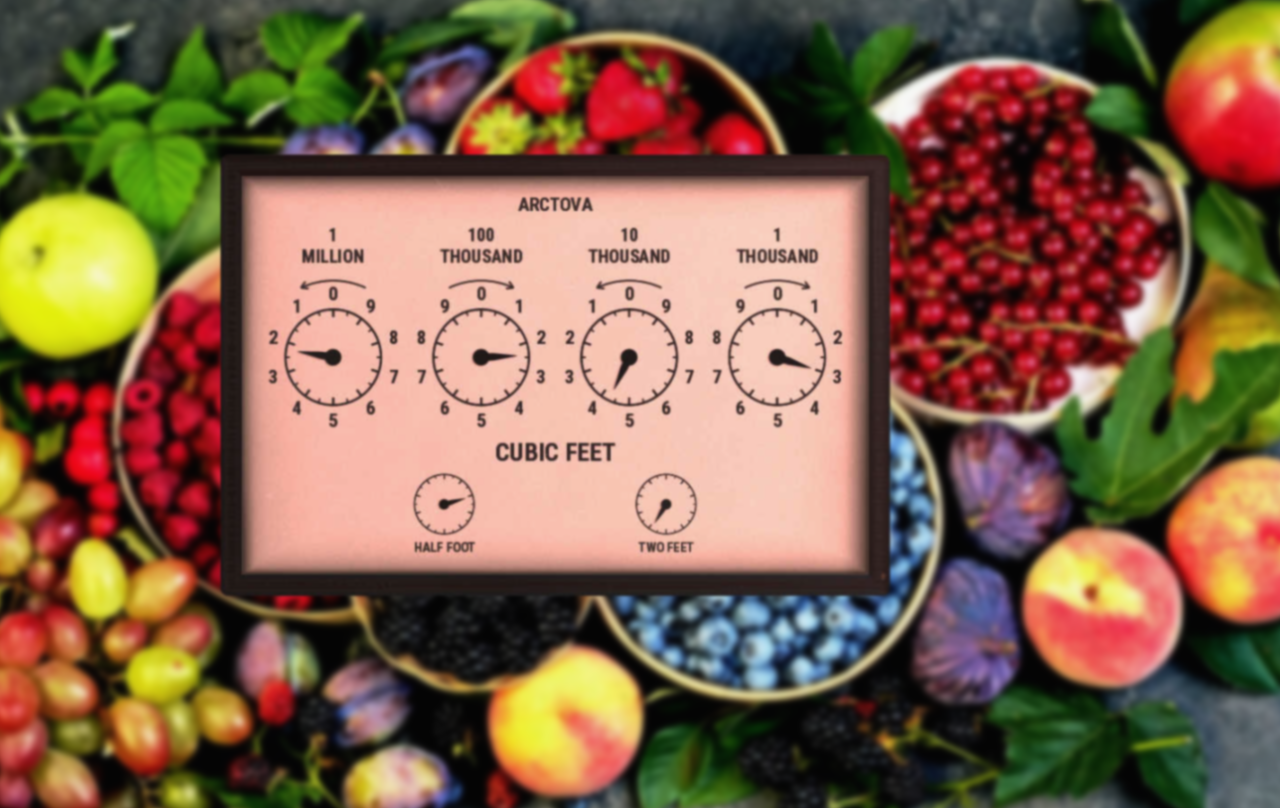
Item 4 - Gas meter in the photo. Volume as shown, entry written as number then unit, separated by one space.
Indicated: 224300 ft³
